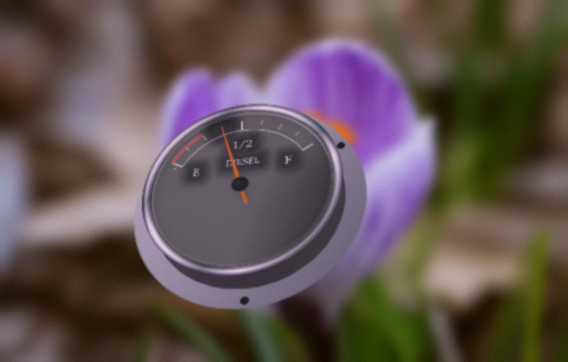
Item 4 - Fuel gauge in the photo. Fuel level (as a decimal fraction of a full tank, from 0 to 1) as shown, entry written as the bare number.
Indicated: 0.375
